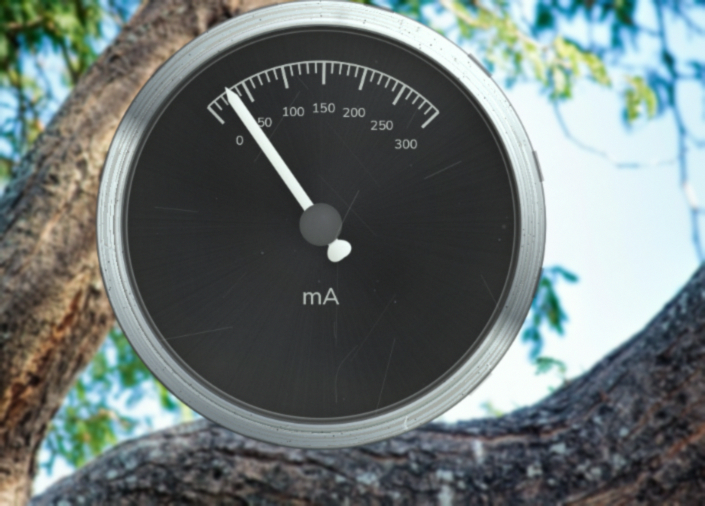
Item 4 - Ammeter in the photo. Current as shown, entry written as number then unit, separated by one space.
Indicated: 30 mA
